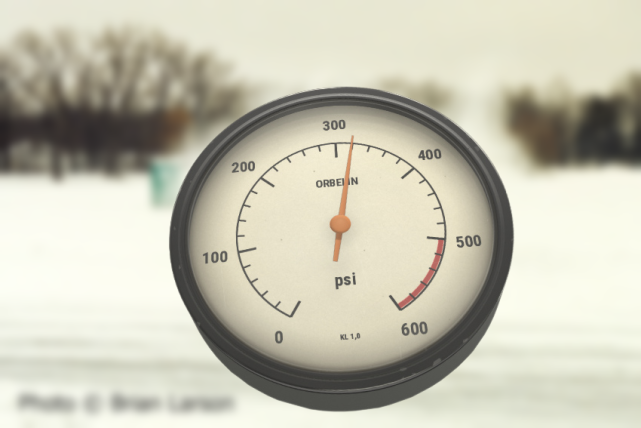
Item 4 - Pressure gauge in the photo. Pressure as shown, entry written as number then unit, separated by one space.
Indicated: 320 psi
